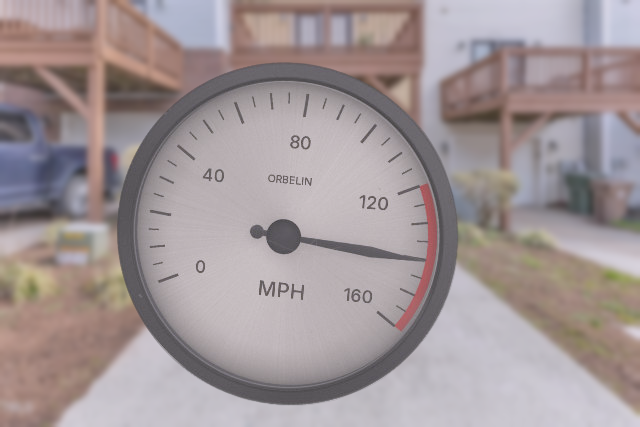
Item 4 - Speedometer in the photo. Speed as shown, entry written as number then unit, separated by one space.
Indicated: 140 mph
